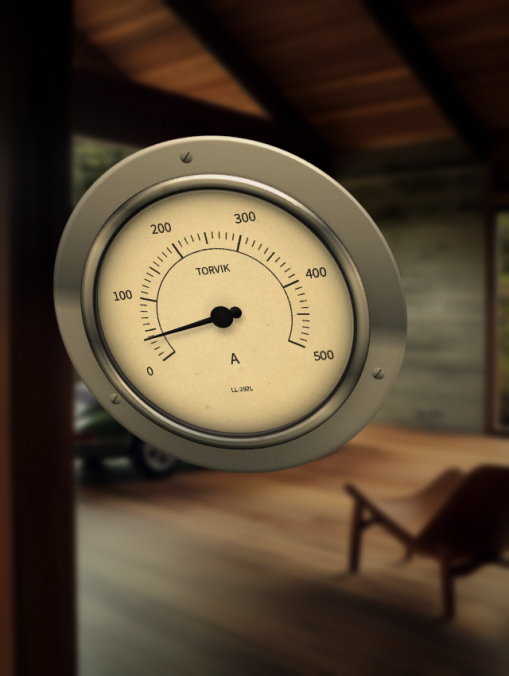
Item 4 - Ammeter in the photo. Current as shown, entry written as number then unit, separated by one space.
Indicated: 40 A
